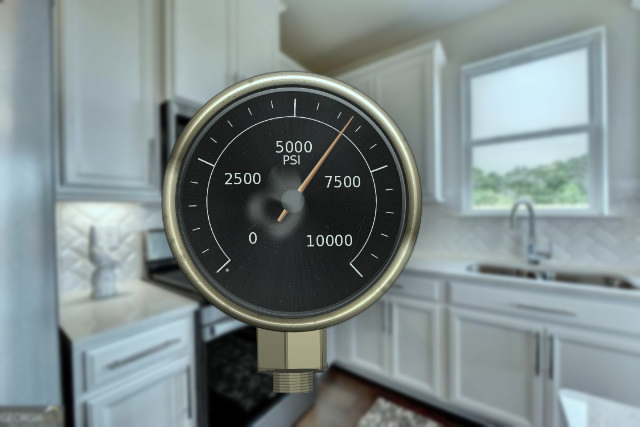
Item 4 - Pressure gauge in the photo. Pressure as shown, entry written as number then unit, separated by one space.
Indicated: 6250 psi
